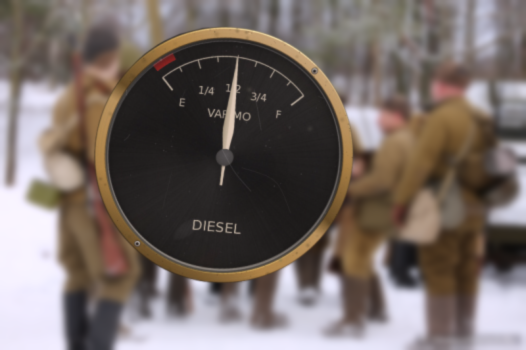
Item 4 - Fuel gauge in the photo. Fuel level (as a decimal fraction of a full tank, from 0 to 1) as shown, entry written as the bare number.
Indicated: 0.5
